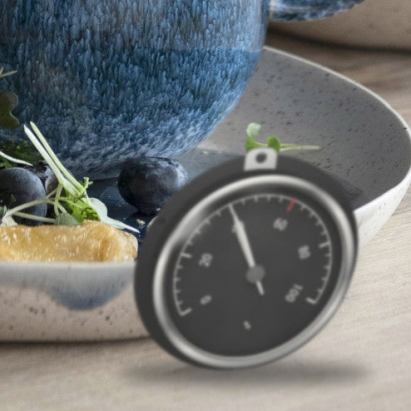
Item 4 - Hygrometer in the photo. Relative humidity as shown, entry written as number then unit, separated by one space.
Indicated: 40 %
